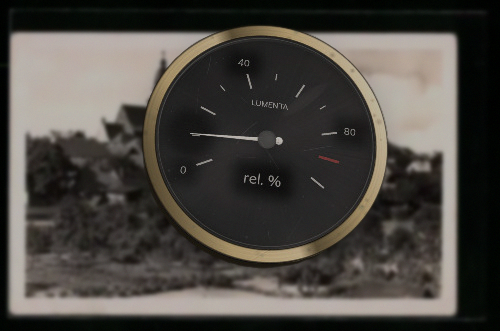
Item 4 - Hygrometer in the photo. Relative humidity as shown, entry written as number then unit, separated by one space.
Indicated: 10 %
